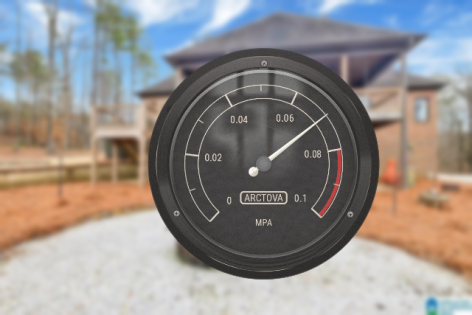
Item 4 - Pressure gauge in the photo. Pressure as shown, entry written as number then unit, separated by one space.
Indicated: 0.07 MPa
